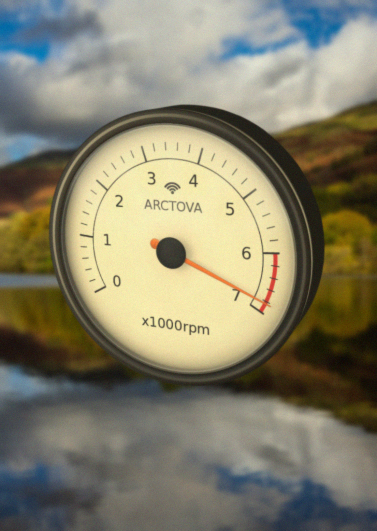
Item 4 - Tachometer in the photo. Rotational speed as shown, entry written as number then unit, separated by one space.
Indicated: 6800 rpm
